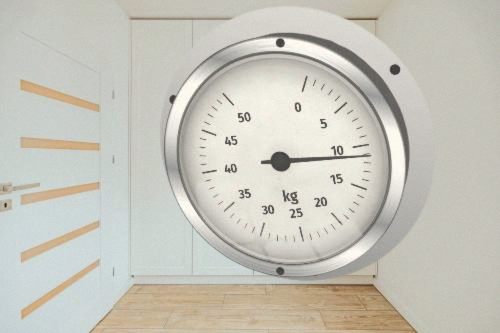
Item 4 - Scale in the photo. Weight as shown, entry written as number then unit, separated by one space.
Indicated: 11 kg
